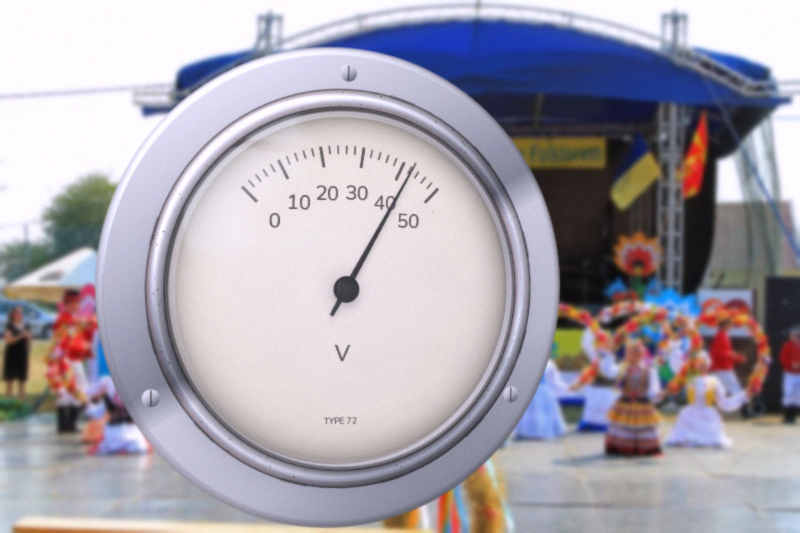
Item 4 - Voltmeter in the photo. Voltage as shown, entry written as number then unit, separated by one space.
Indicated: 42 V
